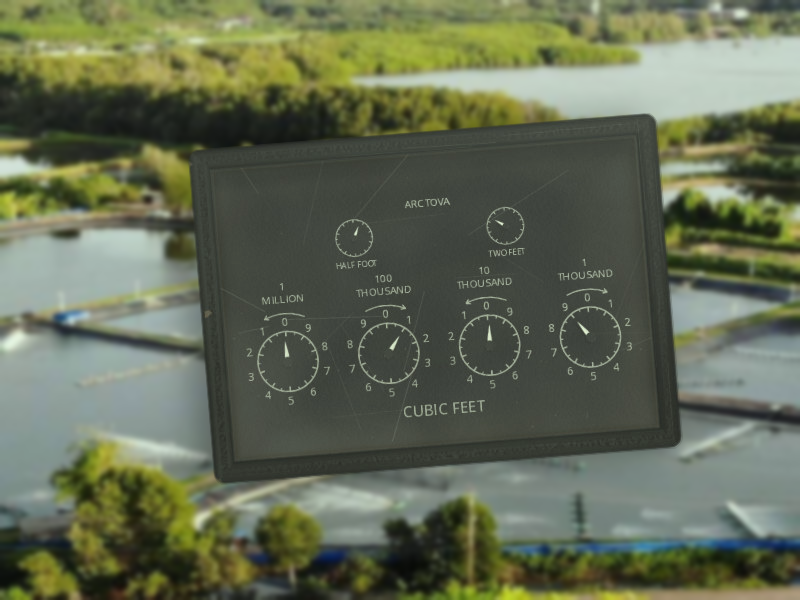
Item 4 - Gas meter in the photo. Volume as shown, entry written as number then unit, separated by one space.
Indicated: 9900 ft³
